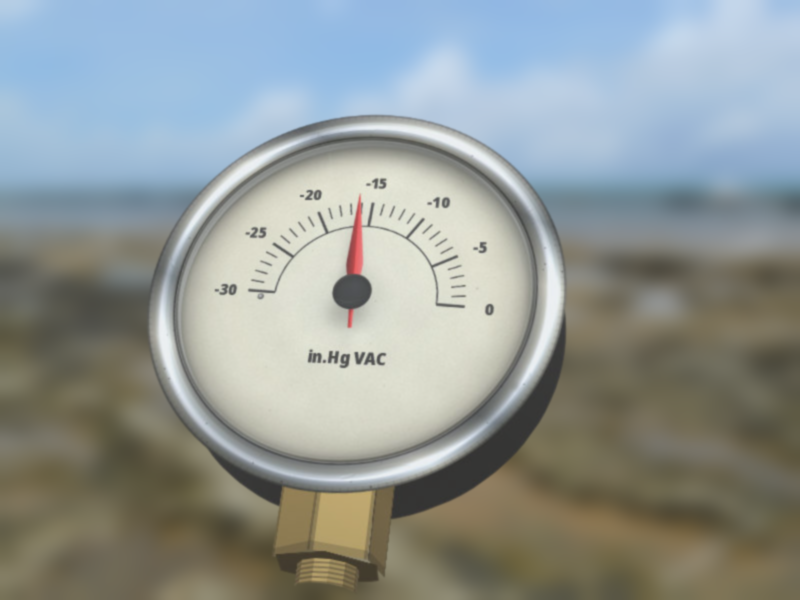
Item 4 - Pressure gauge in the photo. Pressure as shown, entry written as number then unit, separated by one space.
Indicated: -16 inHg
